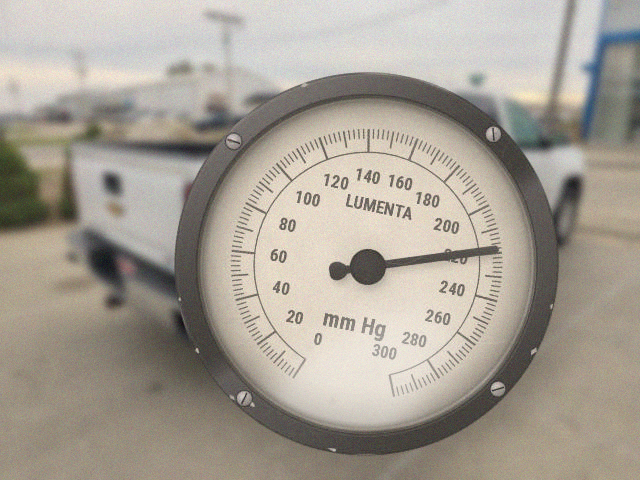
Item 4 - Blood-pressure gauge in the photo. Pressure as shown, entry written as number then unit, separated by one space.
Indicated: 218 mmHg
